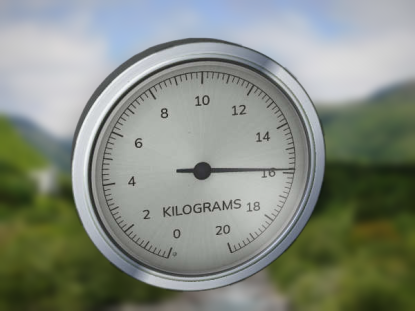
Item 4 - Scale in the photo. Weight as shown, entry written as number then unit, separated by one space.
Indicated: 15.8 kg
